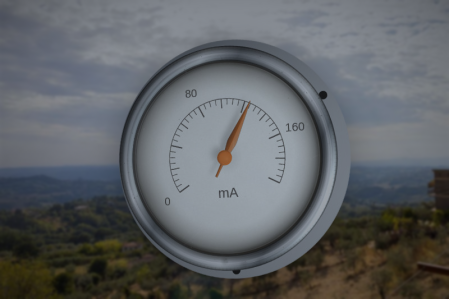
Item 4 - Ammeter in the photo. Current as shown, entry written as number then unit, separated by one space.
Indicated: 125 mA
